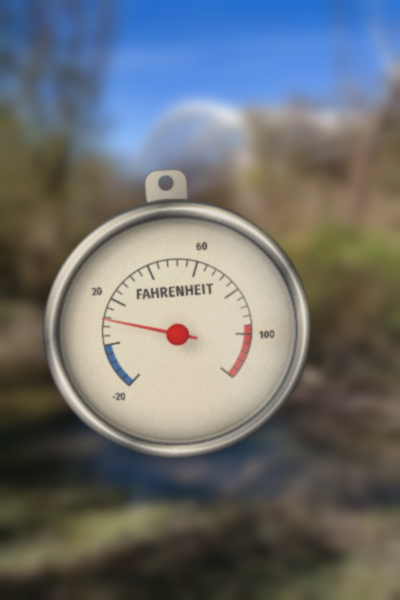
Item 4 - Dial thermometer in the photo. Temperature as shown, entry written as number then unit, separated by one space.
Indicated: 12 °F
